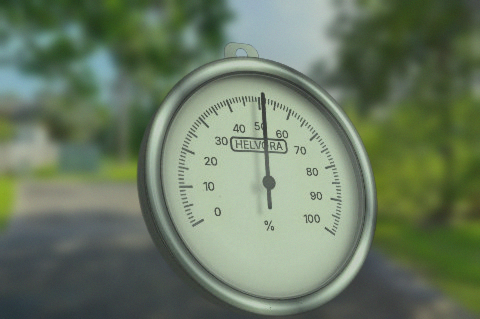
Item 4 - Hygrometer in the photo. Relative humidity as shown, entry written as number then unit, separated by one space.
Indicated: 50 %
